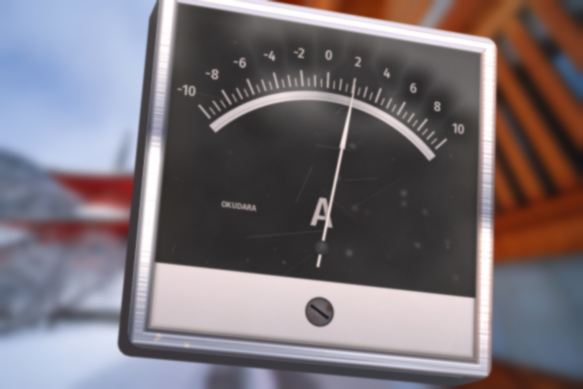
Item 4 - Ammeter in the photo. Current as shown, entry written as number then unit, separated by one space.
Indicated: 2 A
